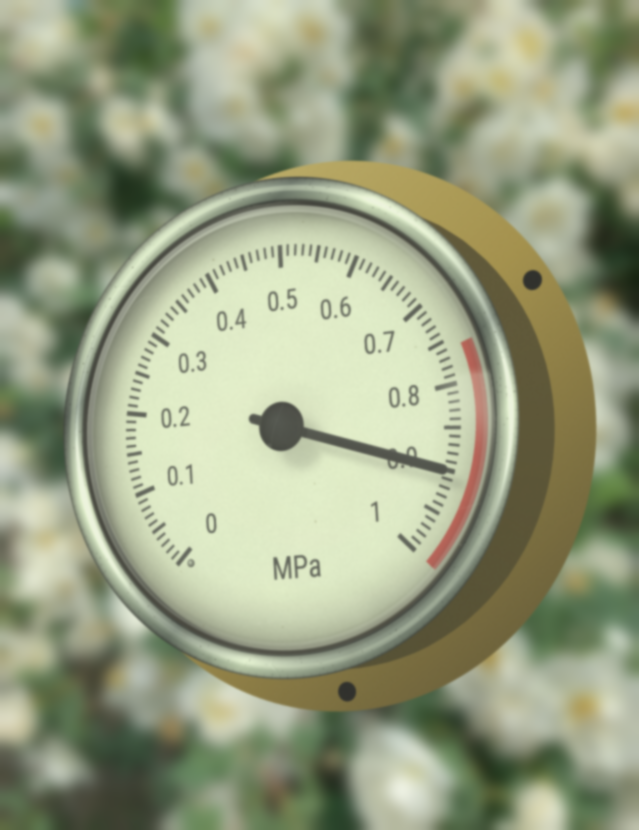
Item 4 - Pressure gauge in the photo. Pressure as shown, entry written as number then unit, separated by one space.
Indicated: 0.9 MPa
